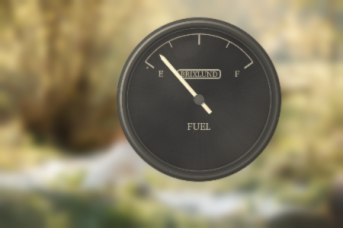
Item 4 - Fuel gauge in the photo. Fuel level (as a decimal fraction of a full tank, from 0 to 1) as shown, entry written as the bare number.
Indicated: 0.125
